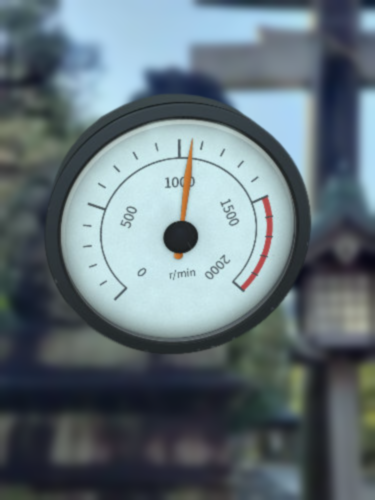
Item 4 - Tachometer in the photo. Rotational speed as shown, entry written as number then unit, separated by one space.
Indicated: 1050 rpm
